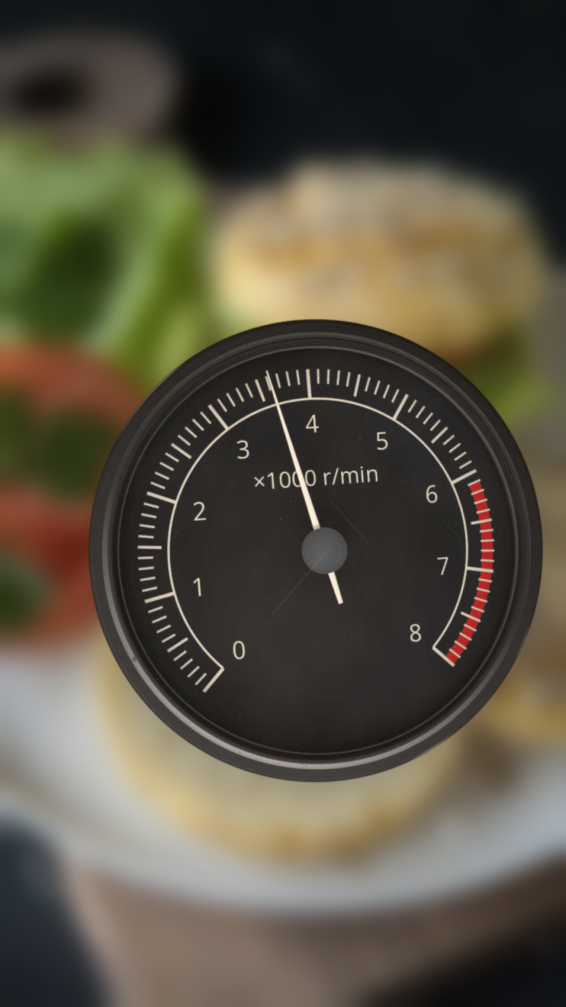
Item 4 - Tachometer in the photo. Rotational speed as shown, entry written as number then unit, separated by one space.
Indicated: 3600 rpm
